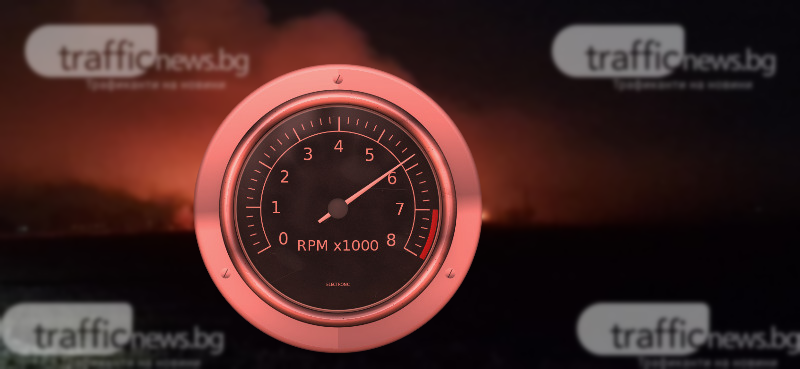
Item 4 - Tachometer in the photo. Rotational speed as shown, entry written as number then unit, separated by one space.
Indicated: 5800 rpm
